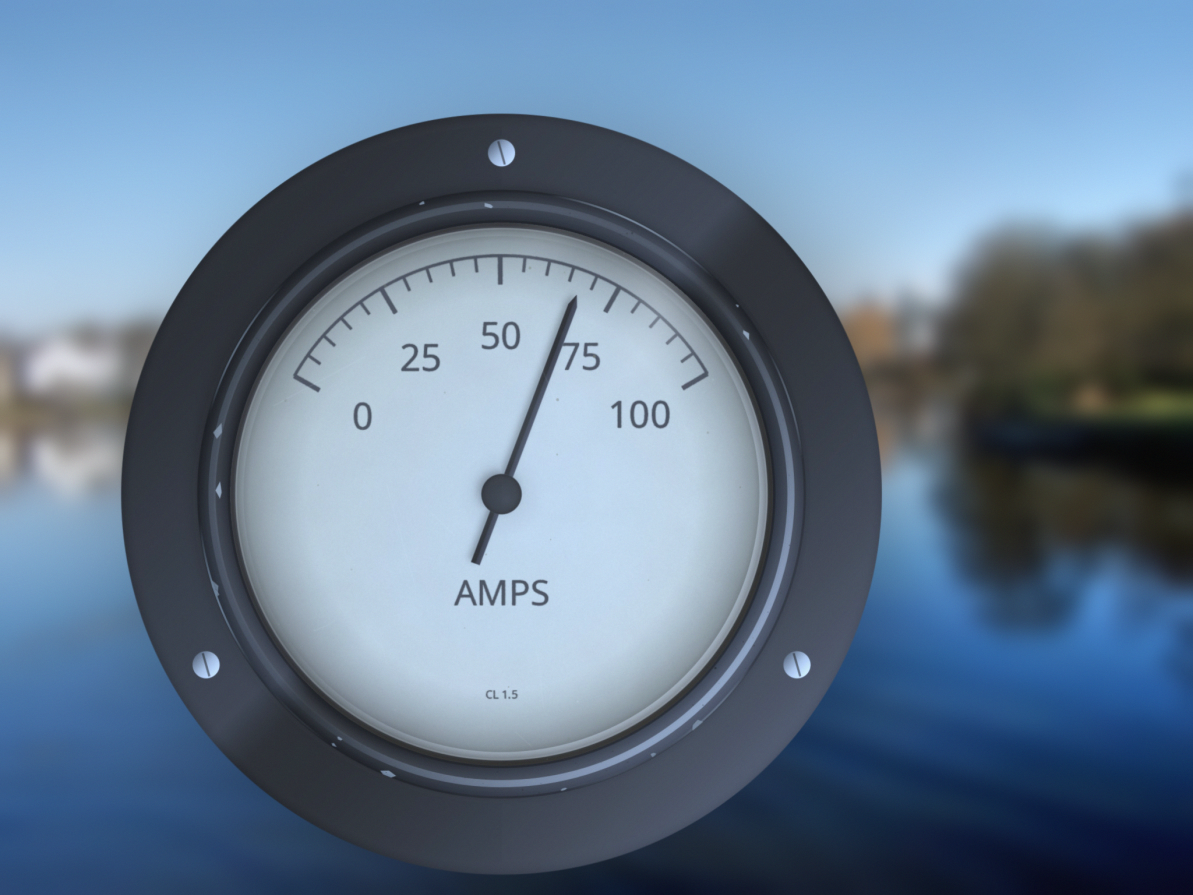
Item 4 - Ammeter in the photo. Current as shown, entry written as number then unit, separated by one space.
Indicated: 67.5 A
